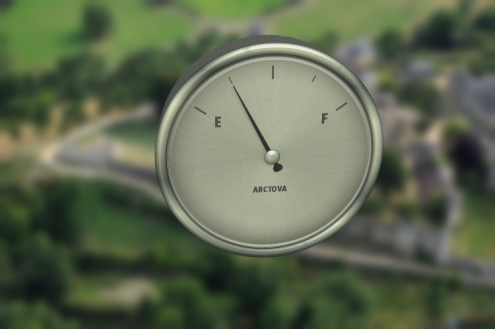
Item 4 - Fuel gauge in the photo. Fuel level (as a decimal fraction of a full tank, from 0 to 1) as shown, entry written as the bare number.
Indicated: 0.25
